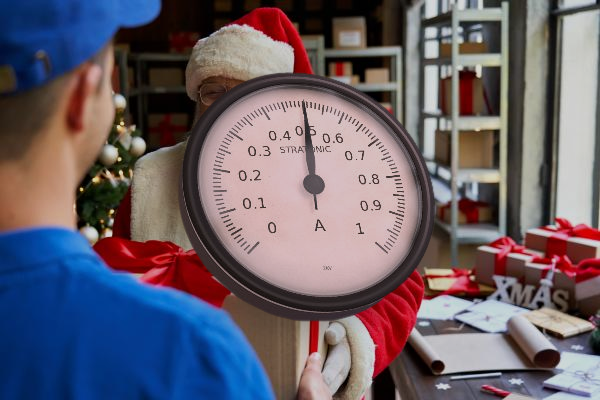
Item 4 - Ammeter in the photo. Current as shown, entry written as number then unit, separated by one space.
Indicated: 0.5 A
